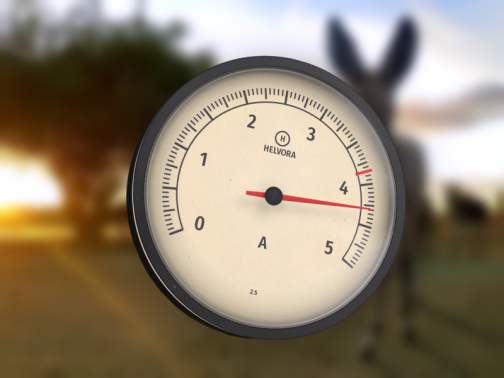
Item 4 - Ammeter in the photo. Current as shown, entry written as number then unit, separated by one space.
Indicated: 4.3 A
